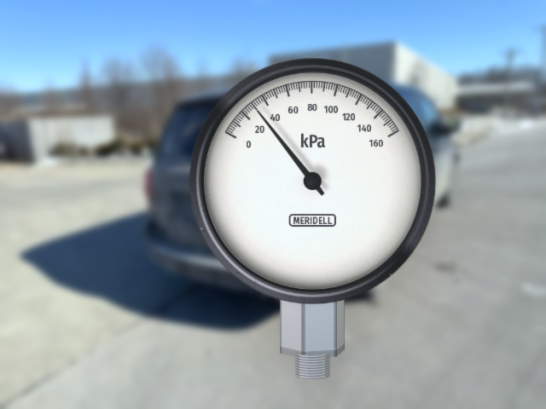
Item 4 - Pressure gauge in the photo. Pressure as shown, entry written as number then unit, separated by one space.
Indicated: 30 kPa
